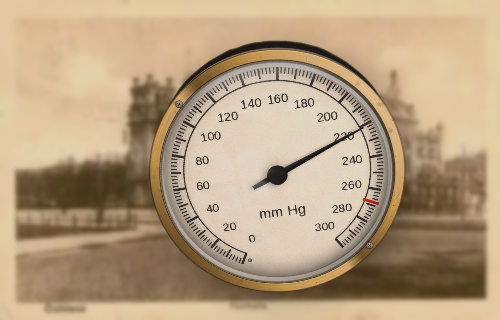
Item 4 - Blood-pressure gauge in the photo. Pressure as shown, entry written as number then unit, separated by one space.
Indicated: 220 mmHg
